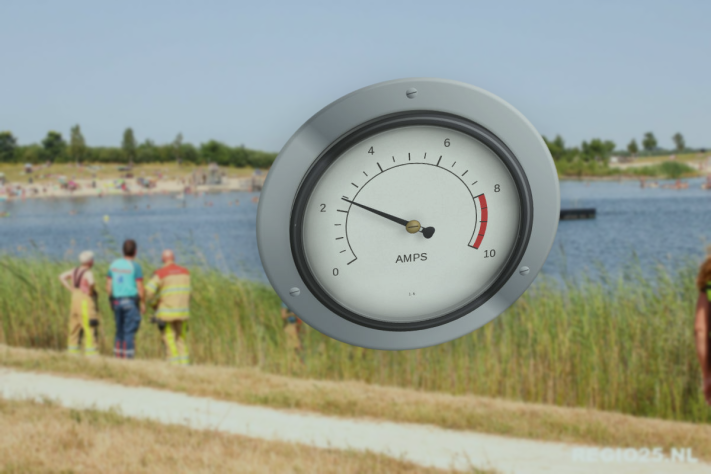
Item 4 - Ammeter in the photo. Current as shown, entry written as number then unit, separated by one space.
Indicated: 2.5 A
